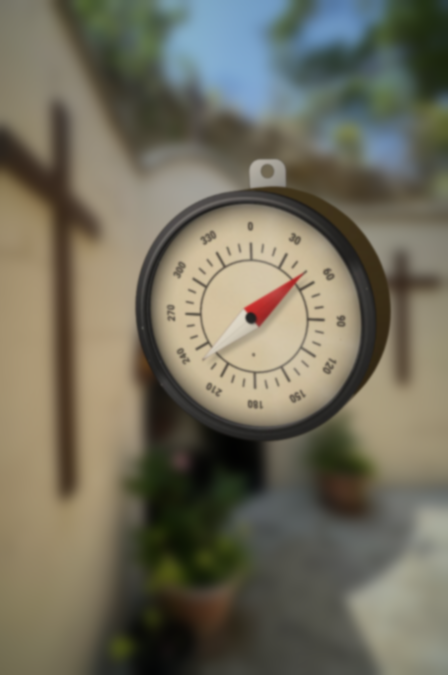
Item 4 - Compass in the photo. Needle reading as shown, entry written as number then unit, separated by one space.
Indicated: 50 °
